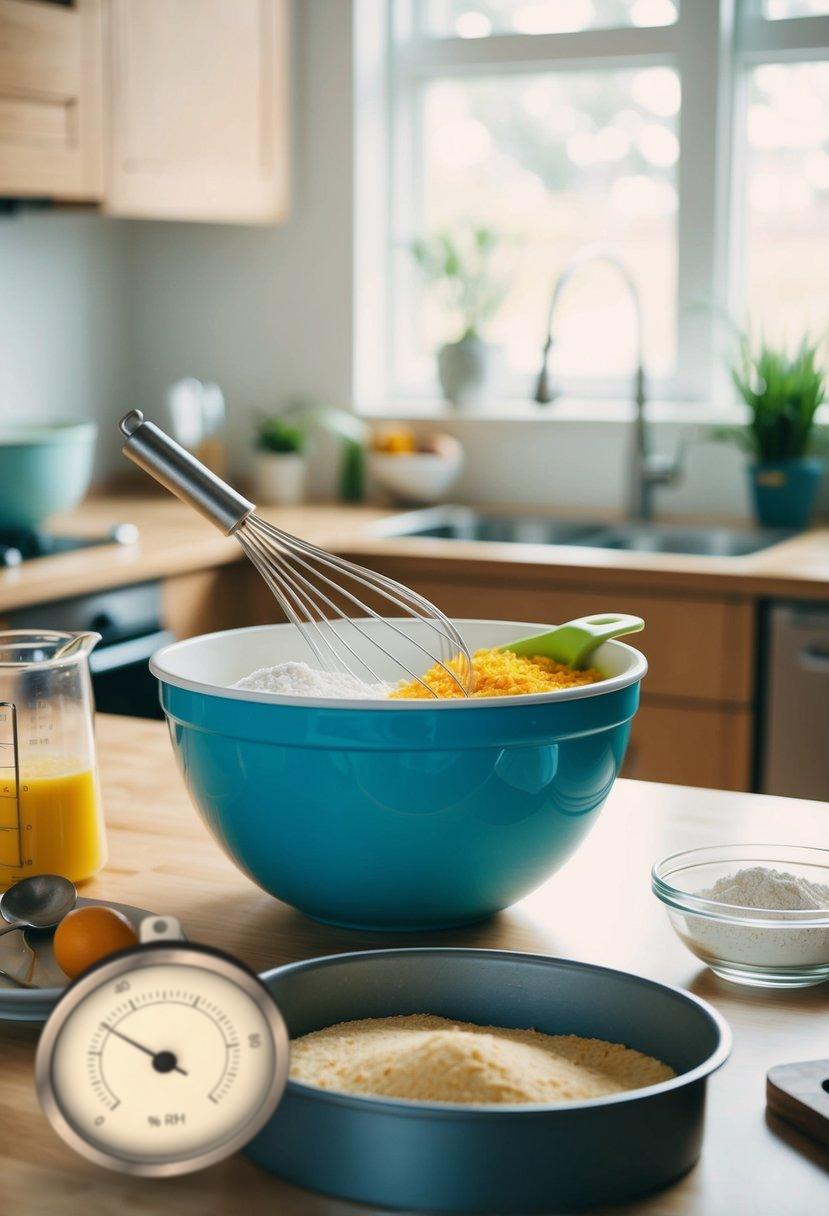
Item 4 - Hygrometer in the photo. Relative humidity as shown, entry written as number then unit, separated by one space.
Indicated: 30 %
